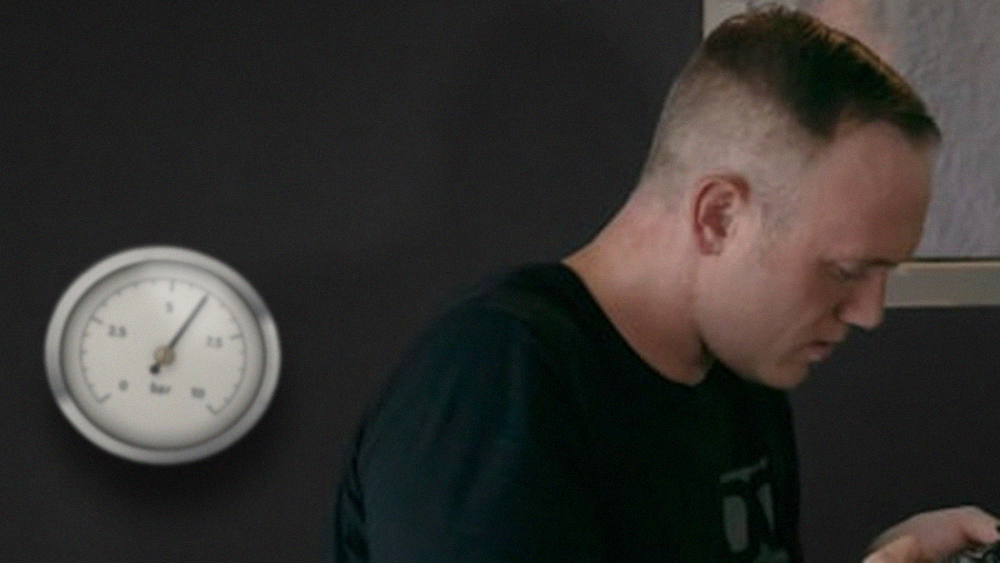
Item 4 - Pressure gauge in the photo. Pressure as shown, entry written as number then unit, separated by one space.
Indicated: 6 bar
